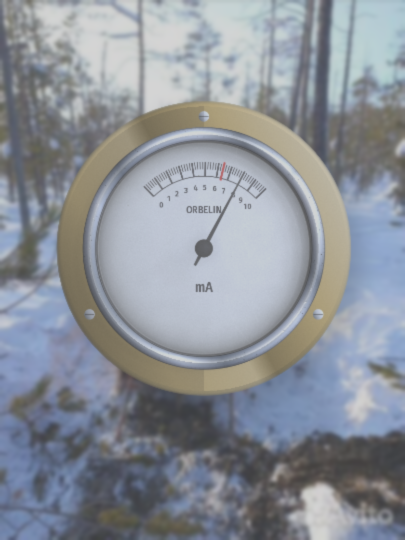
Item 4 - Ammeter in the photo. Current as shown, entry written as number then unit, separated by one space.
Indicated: 8 mA
